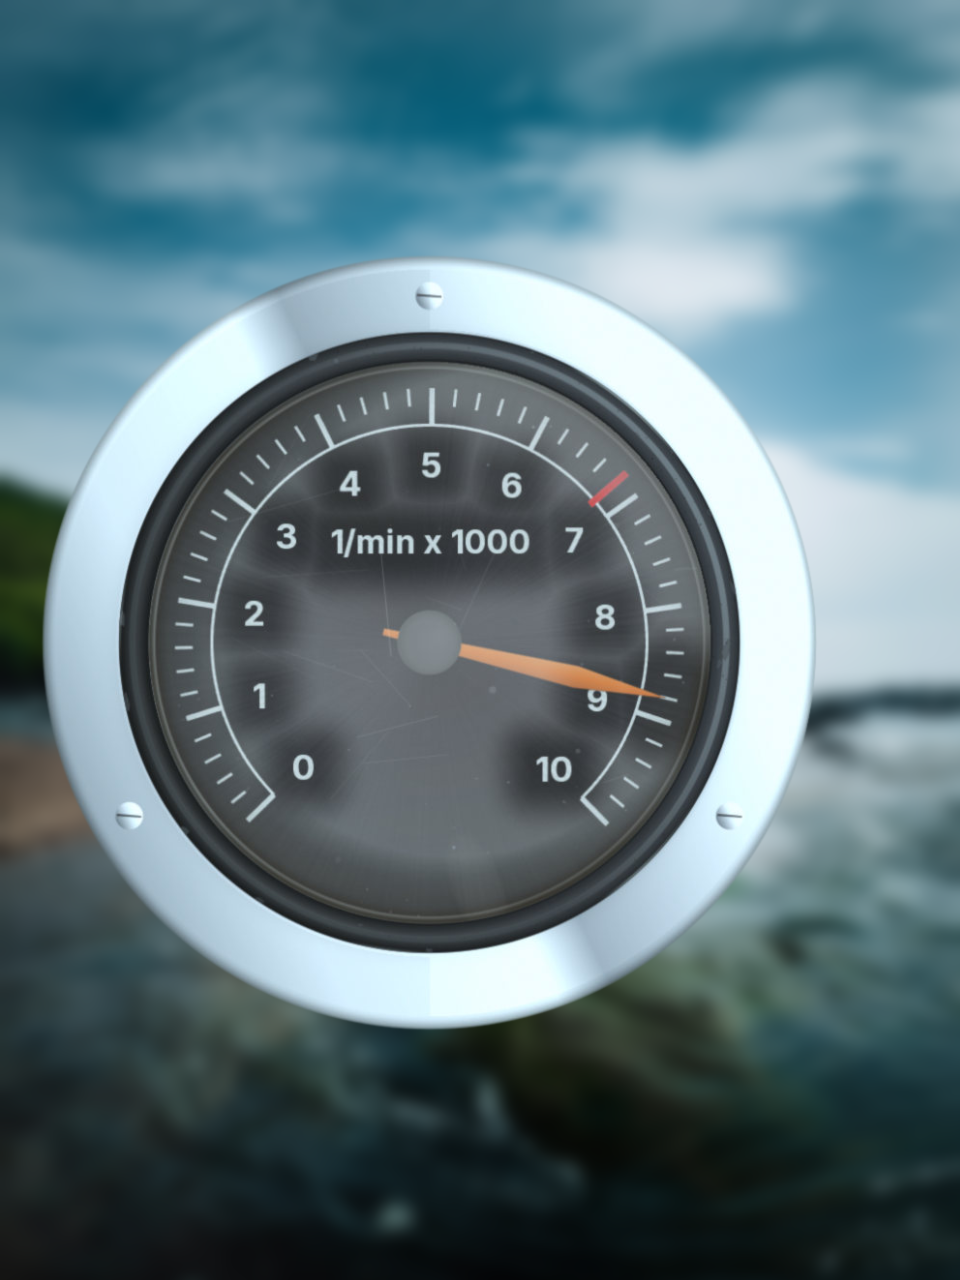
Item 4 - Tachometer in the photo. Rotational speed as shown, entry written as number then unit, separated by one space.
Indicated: 8800 rpm
